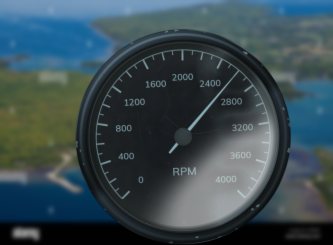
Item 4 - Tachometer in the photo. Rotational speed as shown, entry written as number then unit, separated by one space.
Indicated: 2600 rpm
